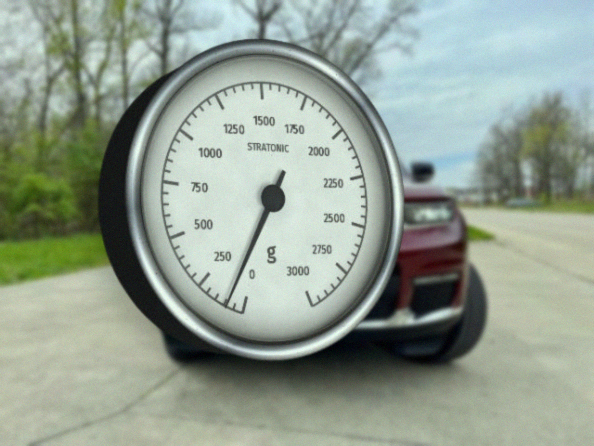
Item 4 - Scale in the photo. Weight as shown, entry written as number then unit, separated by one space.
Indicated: 100 g
